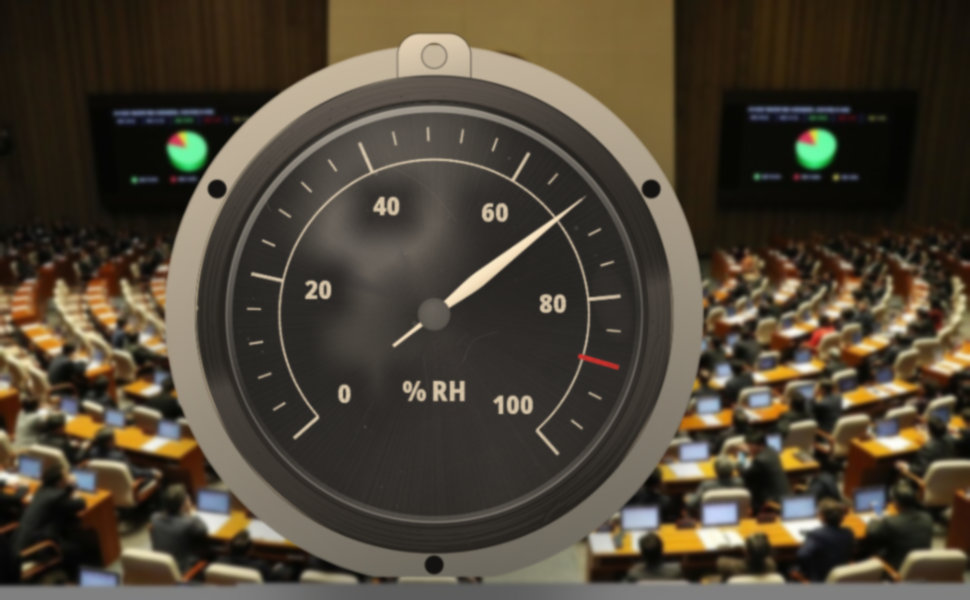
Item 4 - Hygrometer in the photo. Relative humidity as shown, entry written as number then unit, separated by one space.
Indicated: 68 %
